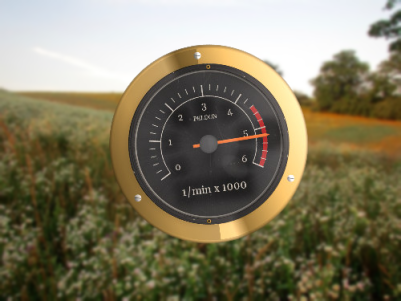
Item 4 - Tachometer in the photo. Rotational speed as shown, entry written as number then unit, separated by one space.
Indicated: 5200 rpm
